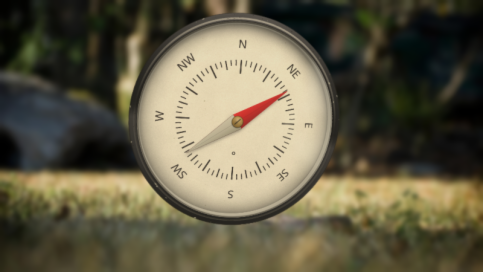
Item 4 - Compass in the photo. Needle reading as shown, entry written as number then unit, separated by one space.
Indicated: 55 °
